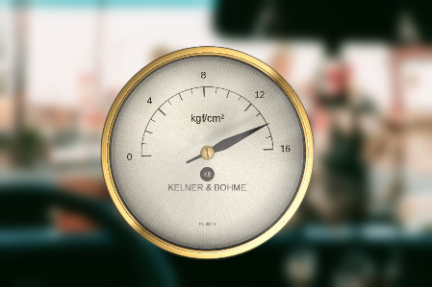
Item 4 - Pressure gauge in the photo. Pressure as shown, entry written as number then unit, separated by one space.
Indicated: 14 kg/cm²
